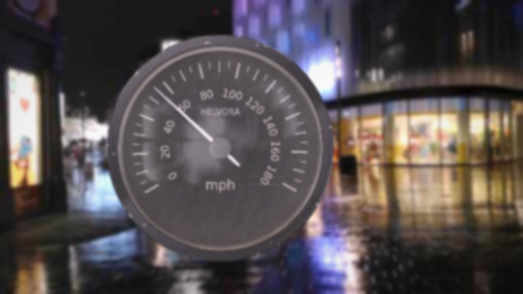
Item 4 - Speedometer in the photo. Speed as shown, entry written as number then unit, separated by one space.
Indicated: 55 mph
